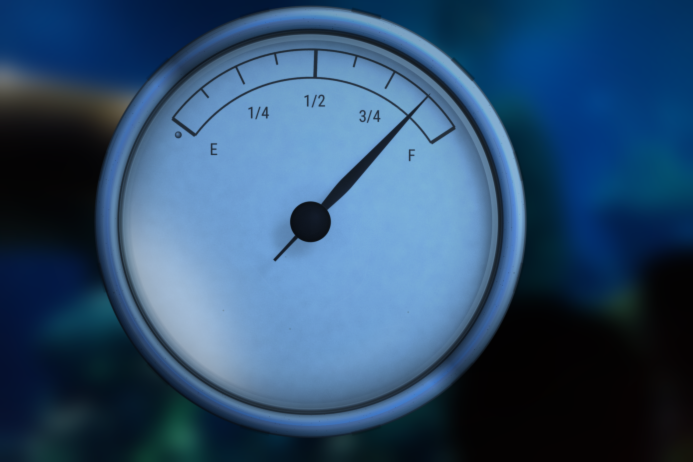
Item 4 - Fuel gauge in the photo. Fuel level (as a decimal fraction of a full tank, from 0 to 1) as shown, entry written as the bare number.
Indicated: 0.875
